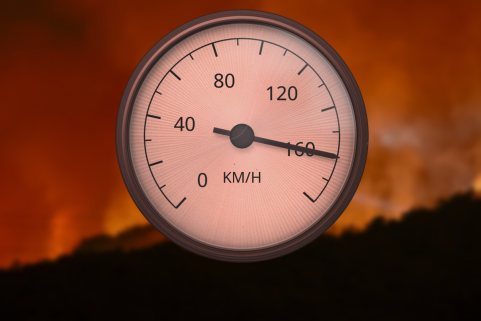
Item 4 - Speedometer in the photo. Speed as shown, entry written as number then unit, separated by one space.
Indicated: 160 km/h
